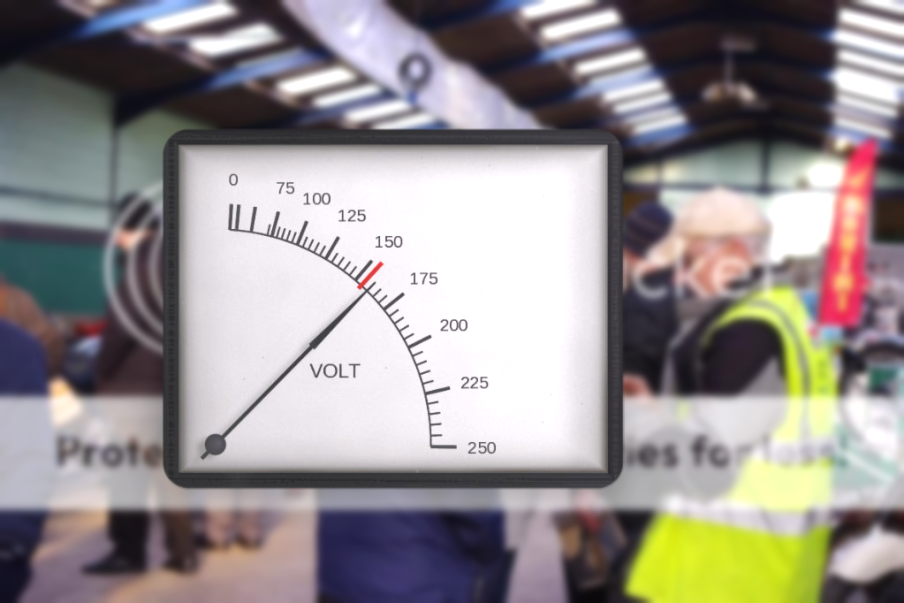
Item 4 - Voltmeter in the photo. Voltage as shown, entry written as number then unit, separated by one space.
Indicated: 160 V
